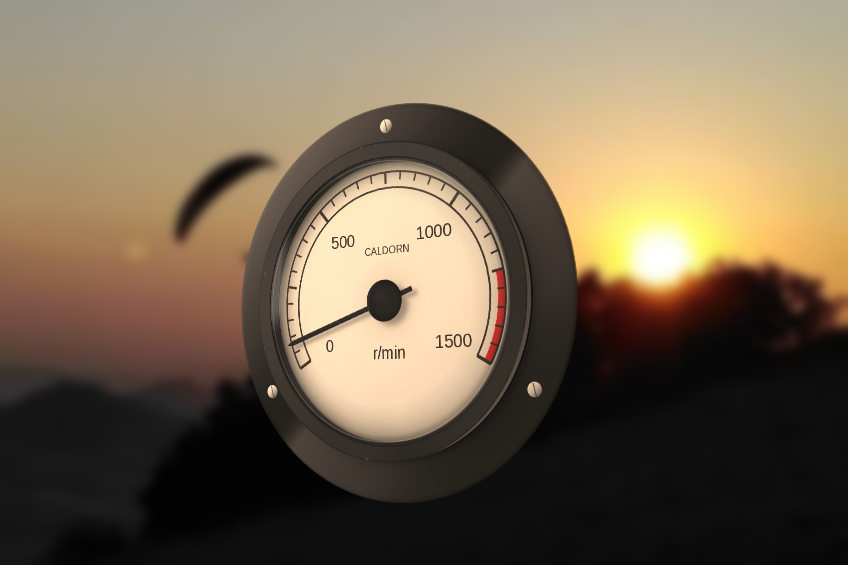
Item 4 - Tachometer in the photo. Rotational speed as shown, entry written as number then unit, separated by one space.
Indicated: 75 rpm
